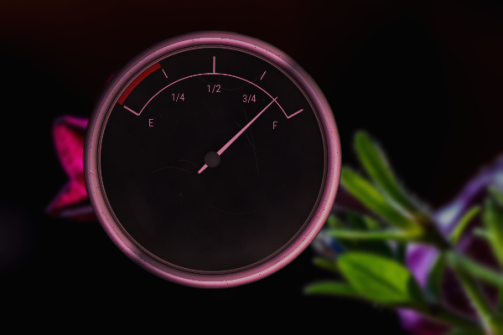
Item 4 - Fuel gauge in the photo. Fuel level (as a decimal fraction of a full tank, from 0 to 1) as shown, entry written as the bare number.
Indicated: 0.875
